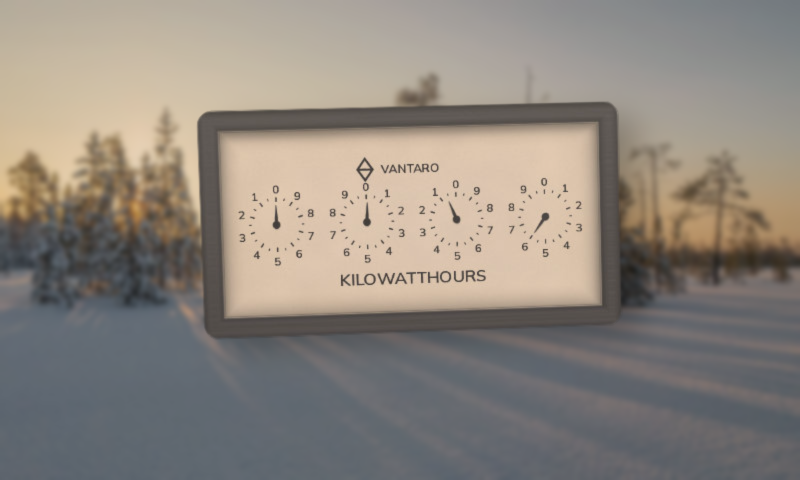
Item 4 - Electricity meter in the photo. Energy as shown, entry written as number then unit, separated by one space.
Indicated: 6 kWh
